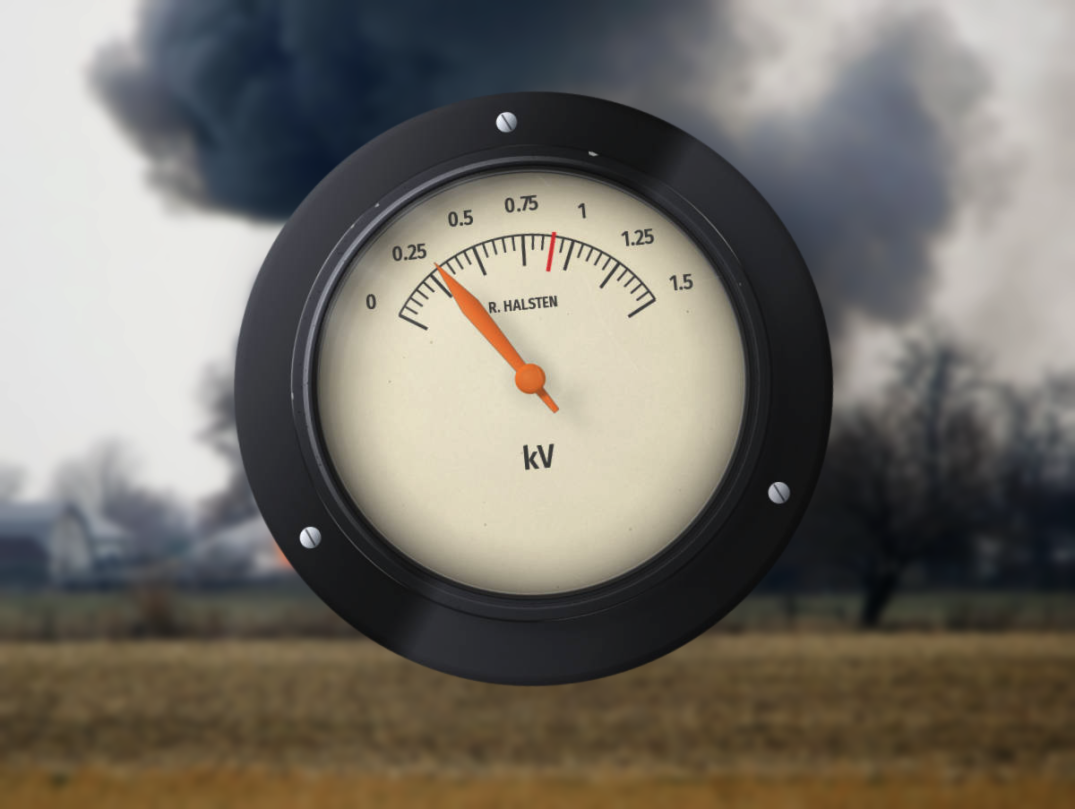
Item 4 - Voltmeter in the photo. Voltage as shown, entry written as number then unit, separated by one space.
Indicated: 0.3 kV
